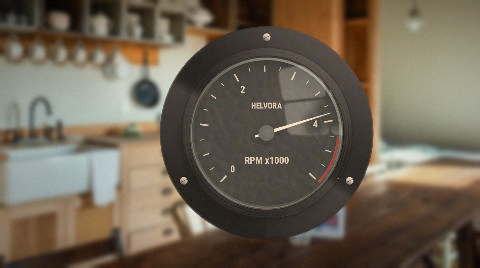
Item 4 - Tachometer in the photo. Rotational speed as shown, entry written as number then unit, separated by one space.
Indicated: 3875 rpm
